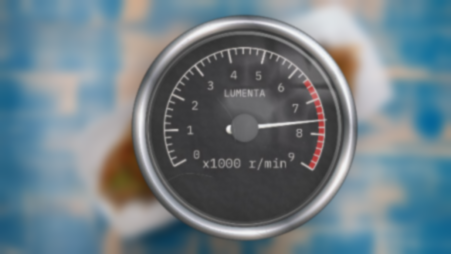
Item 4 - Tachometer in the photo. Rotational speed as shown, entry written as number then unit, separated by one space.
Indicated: 7600 rpm
